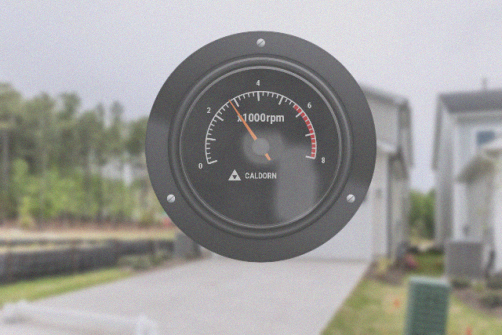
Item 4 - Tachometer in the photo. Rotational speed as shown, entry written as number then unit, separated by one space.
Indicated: 2800 rpm
